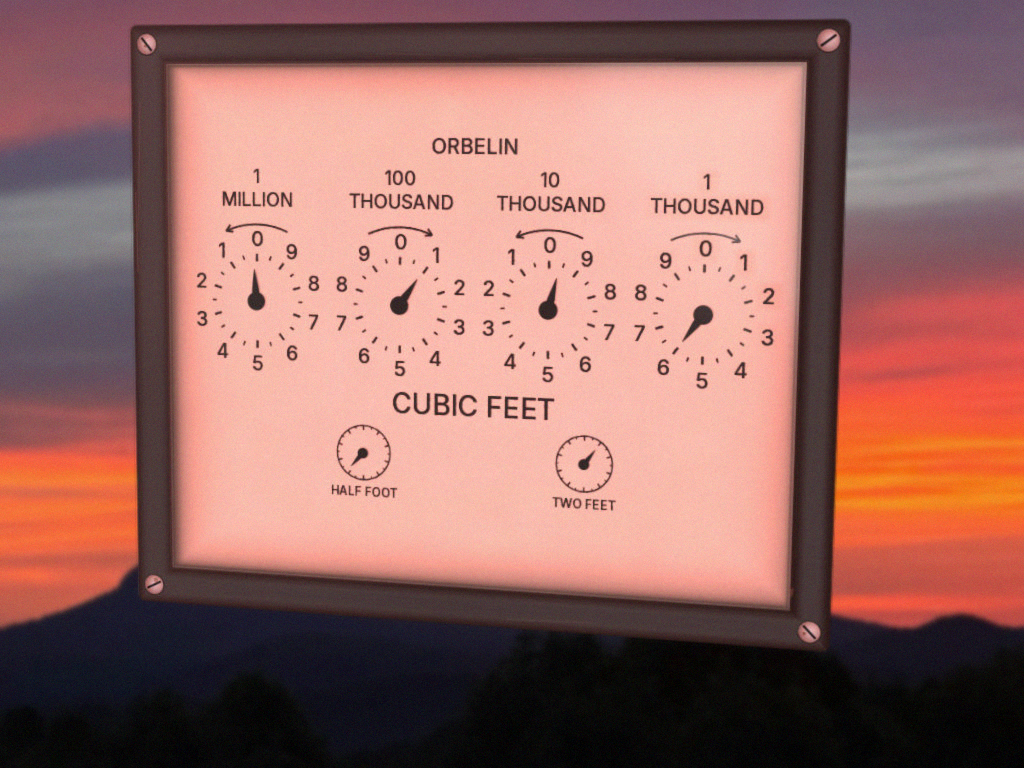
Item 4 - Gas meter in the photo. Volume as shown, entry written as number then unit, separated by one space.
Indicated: 9600 ft³
